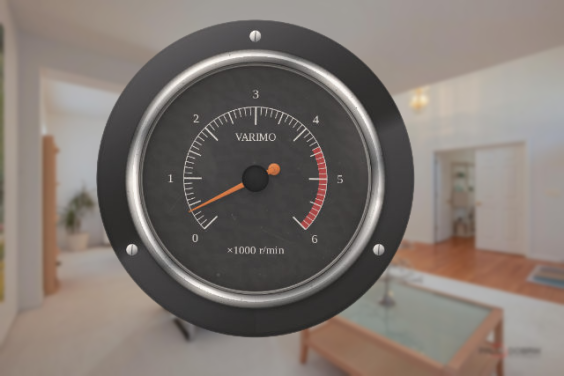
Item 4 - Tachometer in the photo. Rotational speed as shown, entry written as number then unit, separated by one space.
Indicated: 400 rpm
